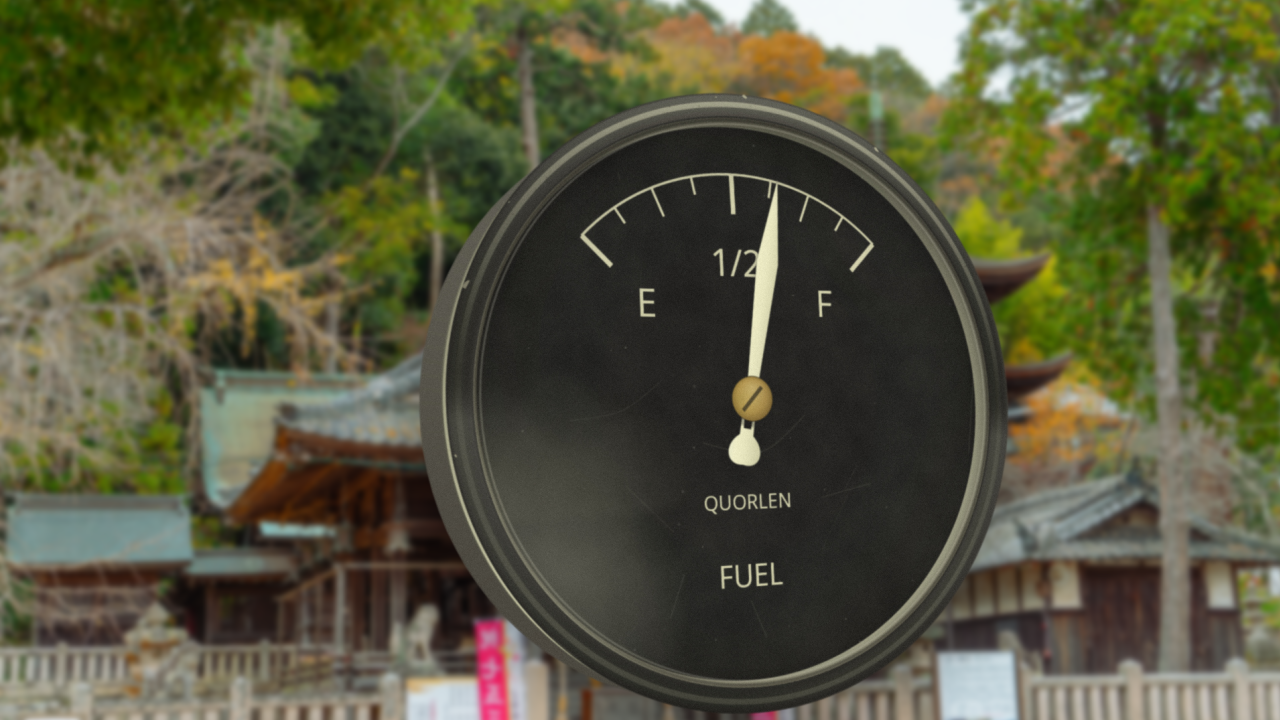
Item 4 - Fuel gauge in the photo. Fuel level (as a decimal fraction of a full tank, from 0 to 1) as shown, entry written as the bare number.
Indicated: 0.625
